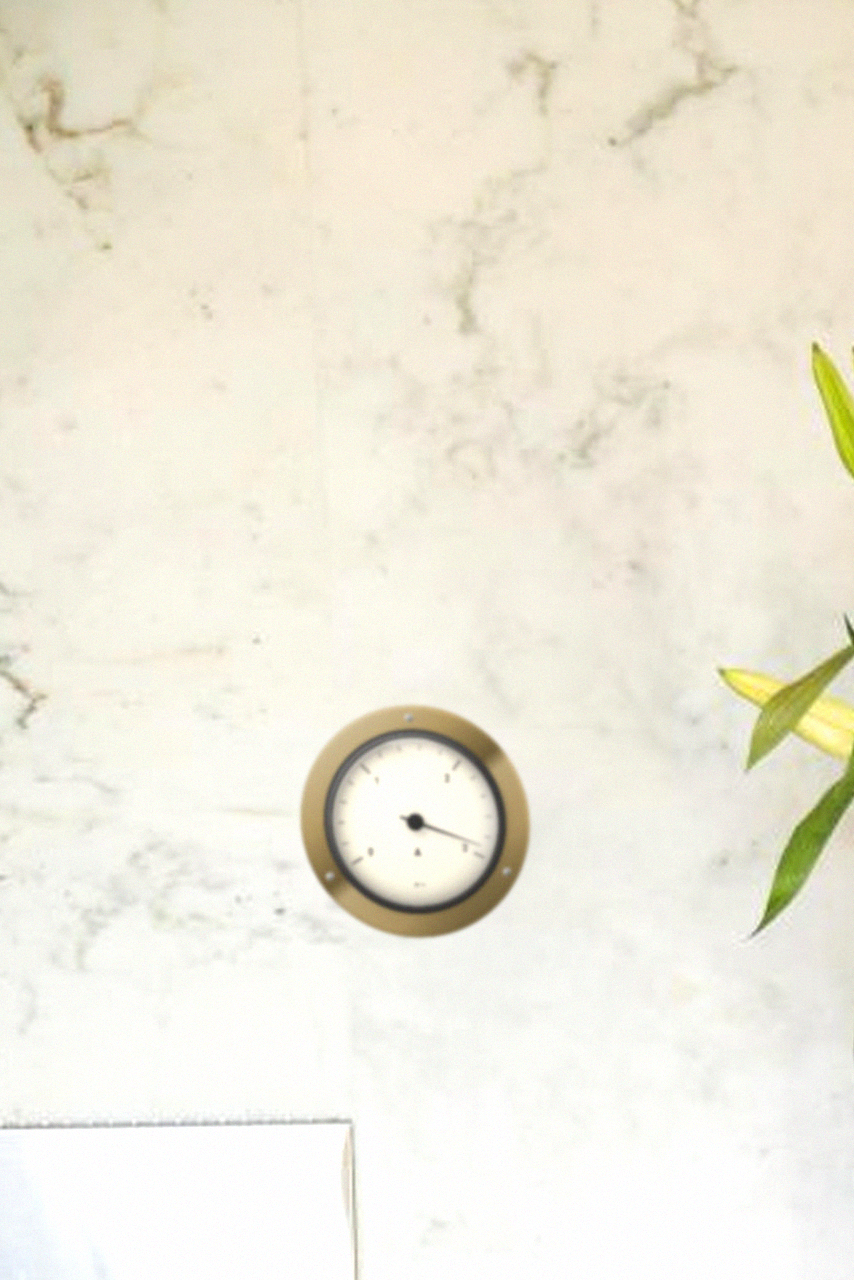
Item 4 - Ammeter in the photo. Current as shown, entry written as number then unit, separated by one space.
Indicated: 2.9 A
